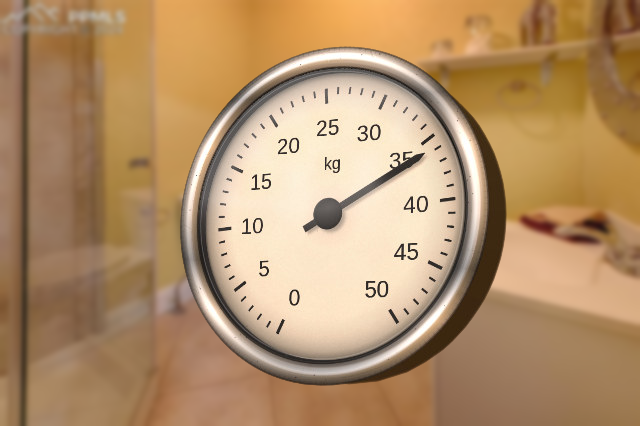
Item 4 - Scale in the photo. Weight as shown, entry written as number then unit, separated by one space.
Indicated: 36 kg
